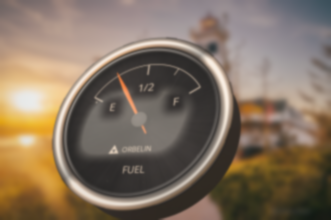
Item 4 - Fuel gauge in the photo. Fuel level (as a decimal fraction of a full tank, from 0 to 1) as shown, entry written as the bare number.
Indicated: 0.25
